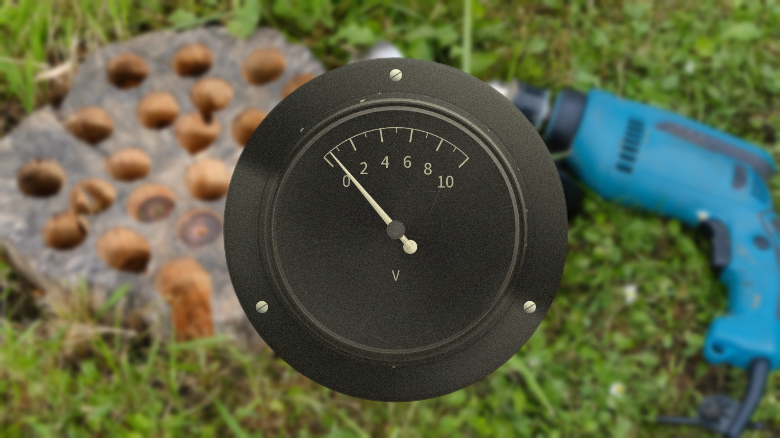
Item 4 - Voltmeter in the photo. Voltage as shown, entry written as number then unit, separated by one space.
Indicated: 0.5 V
